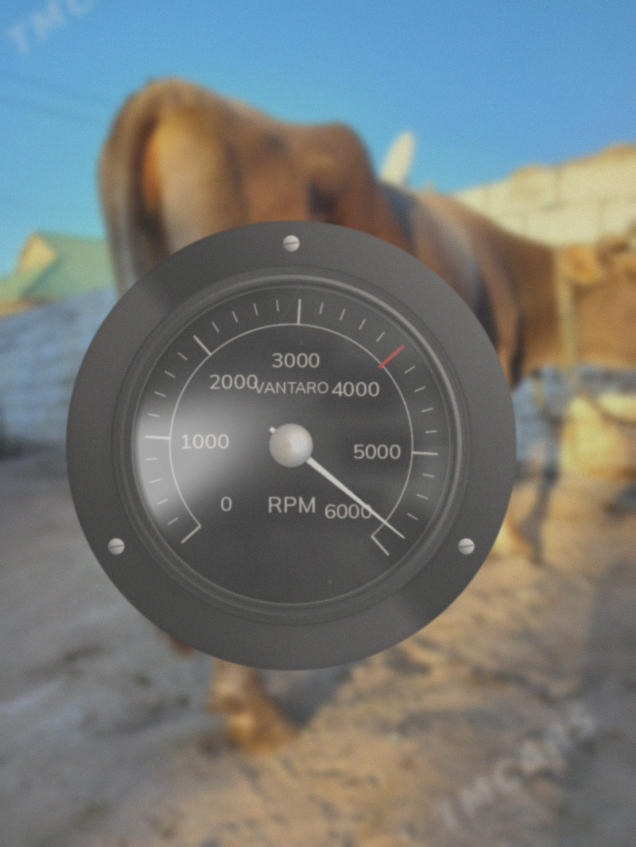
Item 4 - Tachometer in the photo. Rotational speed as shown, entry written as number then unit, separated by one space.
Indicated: 5800 rpm
